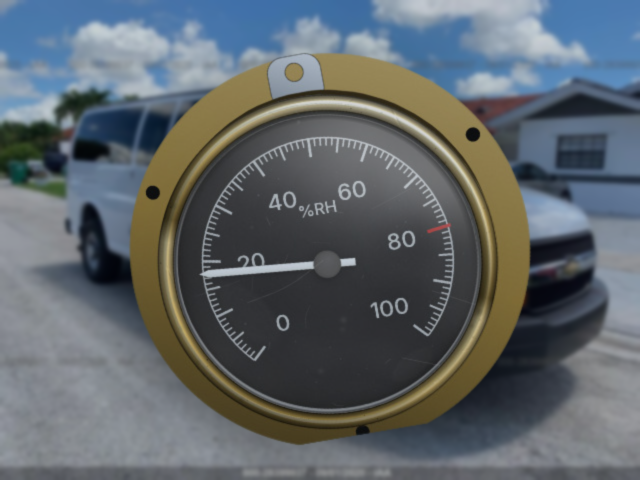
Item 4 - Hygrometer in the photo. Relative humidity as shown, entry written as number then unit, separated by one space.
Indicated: 18 %
